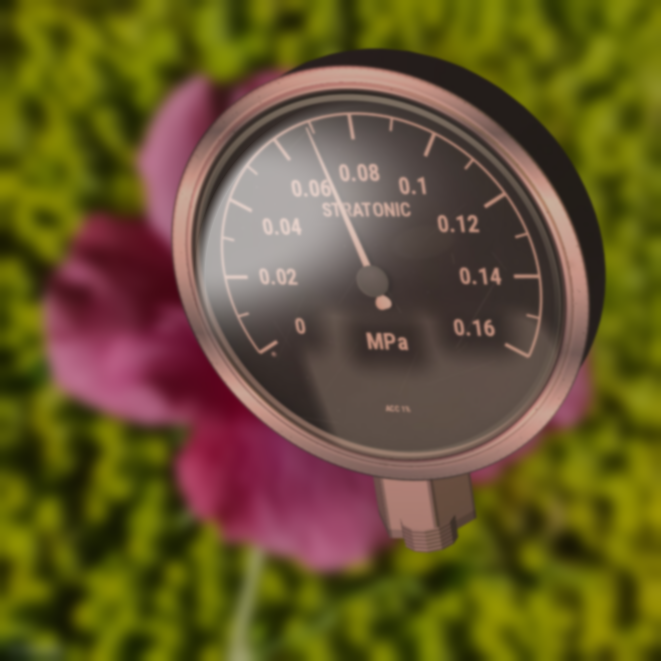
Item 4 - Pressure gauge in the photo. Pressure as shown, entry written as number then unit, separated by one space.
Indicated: 0.07 MPa
